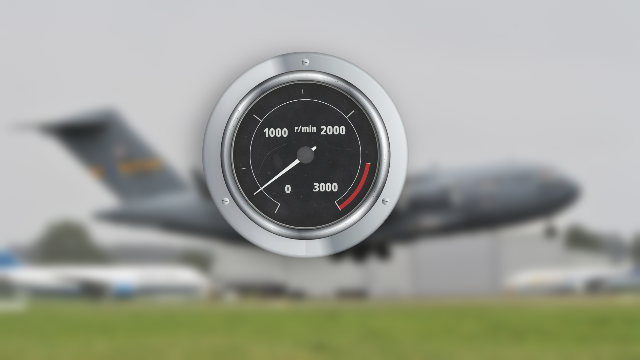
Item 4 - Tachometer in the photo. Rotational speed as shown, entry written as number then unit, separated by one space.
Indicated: 250 rpm
